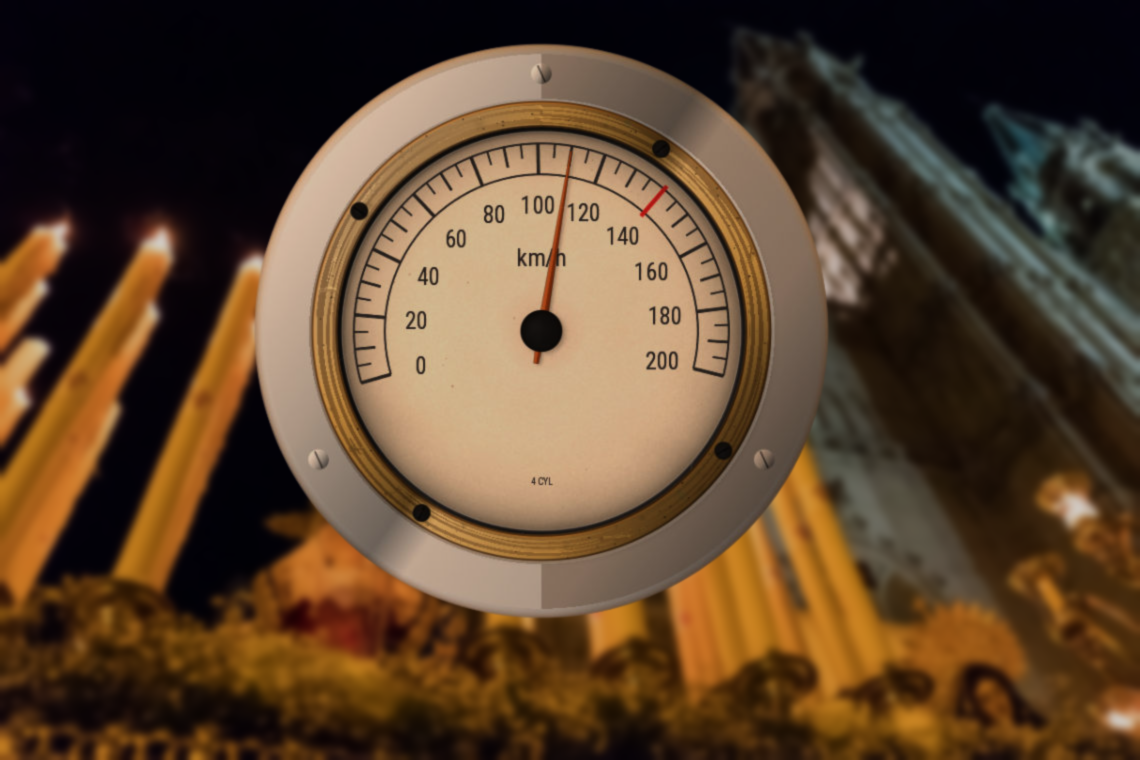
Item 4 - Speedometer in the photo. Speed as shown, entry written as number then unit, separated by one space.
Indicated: 110 km/h
